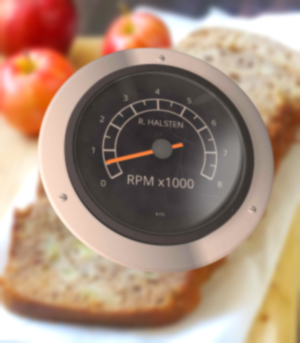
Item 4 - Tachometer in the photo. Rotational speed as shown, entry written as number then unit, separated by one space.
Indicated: 500 rpm
